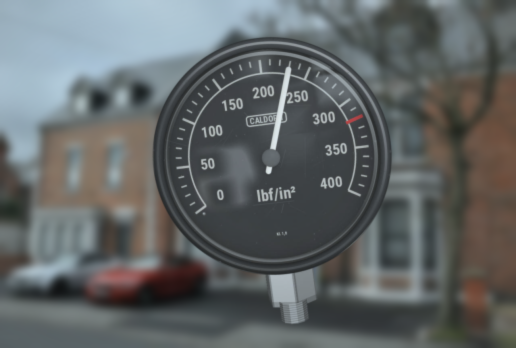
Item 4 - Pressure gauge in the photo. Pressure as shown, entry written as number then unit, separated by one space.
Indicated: 230 psi
